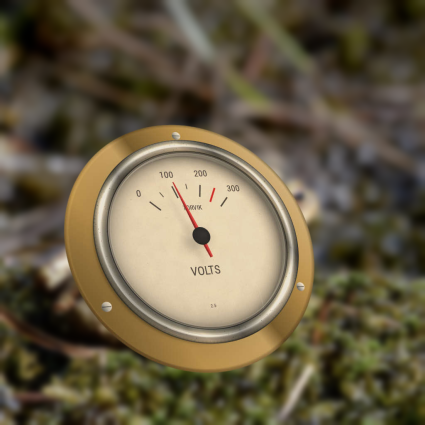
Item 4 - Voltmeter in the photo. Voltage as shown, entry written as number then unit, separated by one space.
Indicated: 100 V
